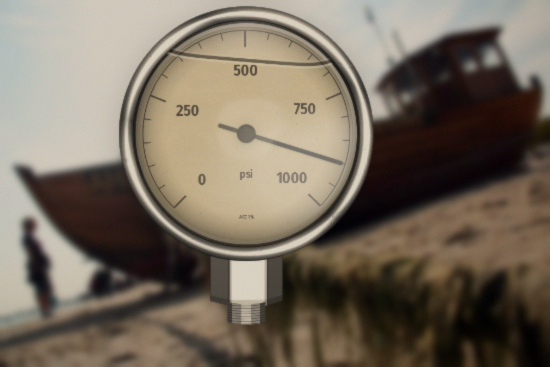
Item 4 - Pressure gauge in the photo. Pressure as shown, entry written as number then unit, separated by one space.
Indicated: 900 psi
